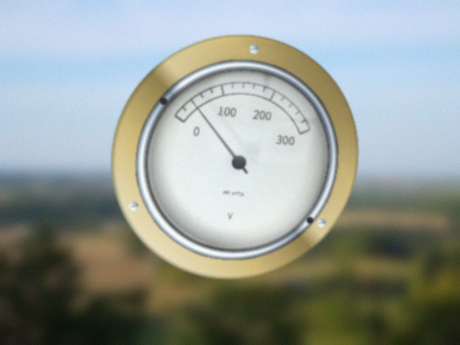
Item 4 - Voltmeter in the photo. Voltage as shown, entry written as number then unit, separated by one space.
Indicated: 40 V
